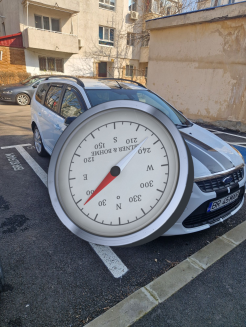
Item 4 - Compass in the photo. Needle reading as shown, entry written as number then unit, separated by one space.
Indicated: 50 °
